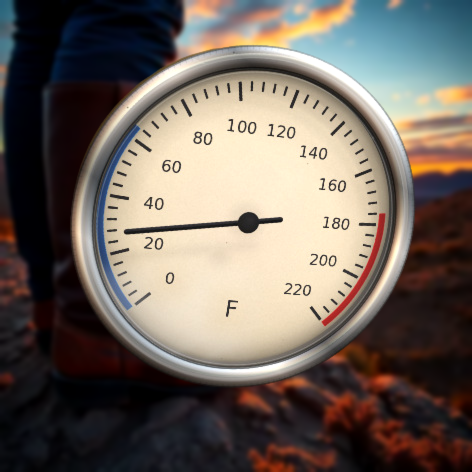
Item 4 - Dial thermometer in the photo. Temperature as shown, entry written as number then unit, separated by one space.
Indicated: 28 °F
